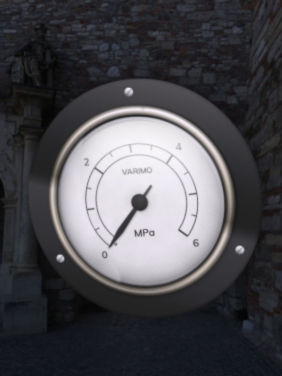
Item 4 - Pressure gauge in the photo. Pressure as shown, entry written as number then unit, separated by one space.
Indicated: 0 MPa
